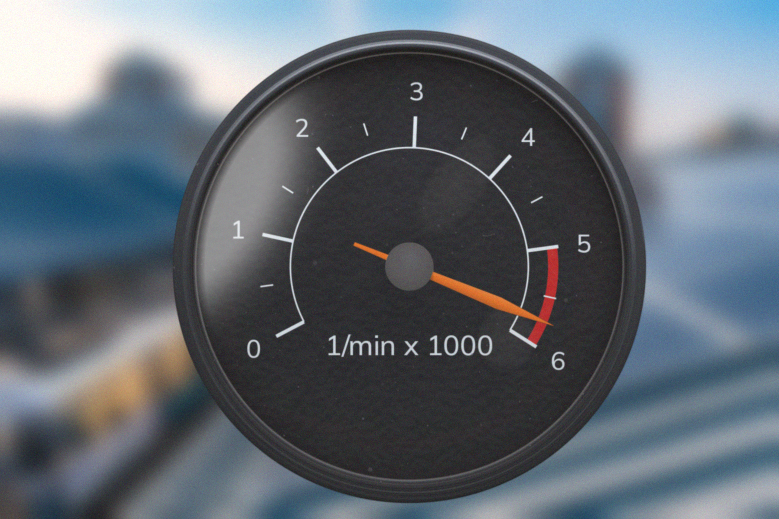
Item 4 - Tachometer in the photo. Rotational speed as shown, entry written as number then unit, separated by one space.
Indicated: 5750 rpm
